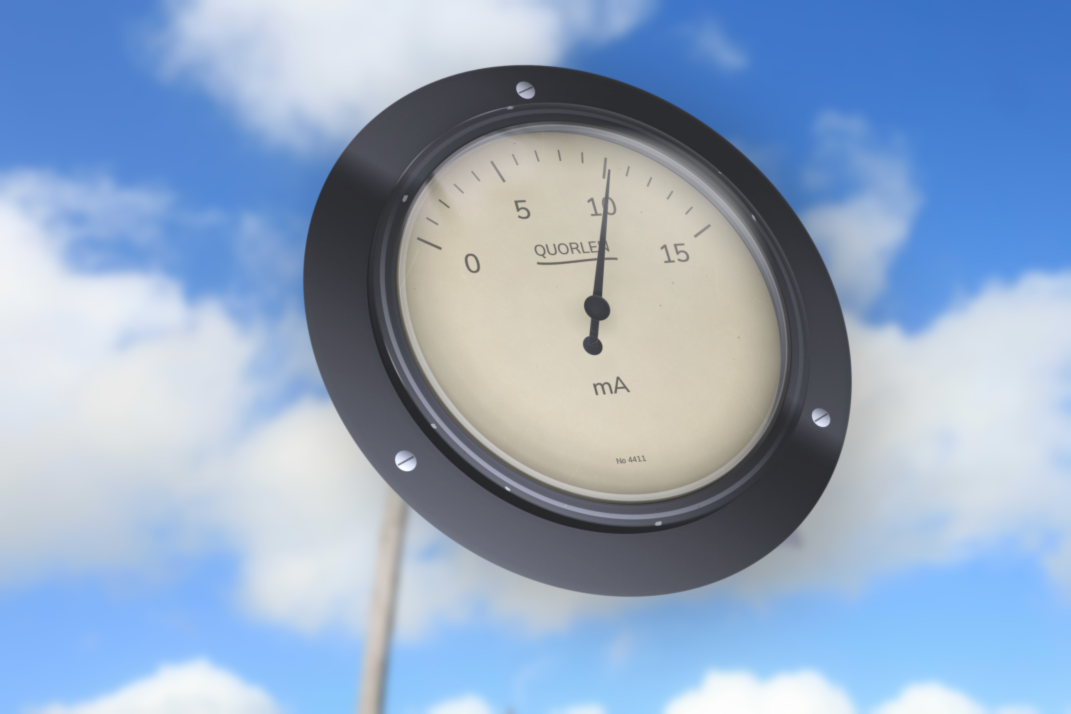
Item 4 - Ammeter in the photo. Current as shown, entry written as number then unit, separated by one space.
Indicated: 10 mA
